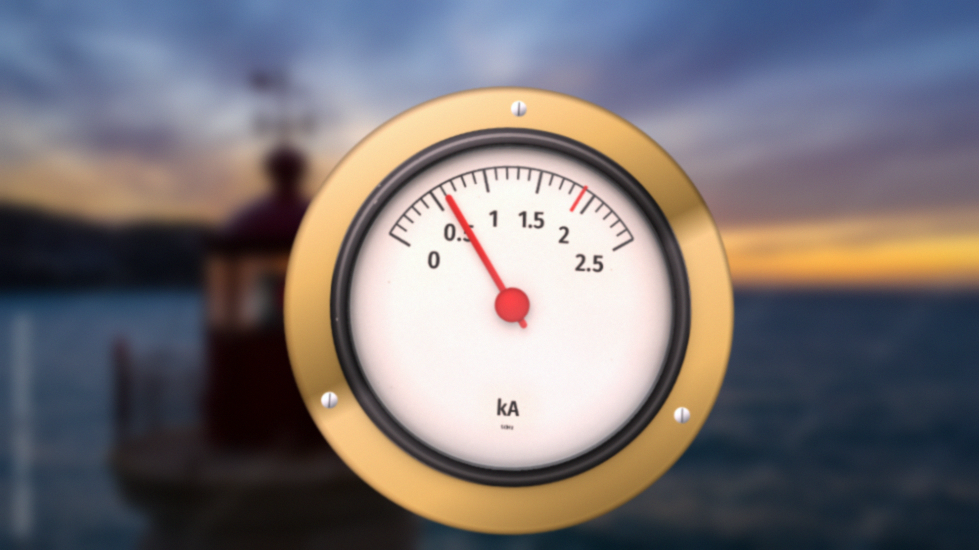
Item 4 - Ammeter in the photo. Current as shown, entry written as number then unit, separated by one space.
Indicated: 0.6 kA
